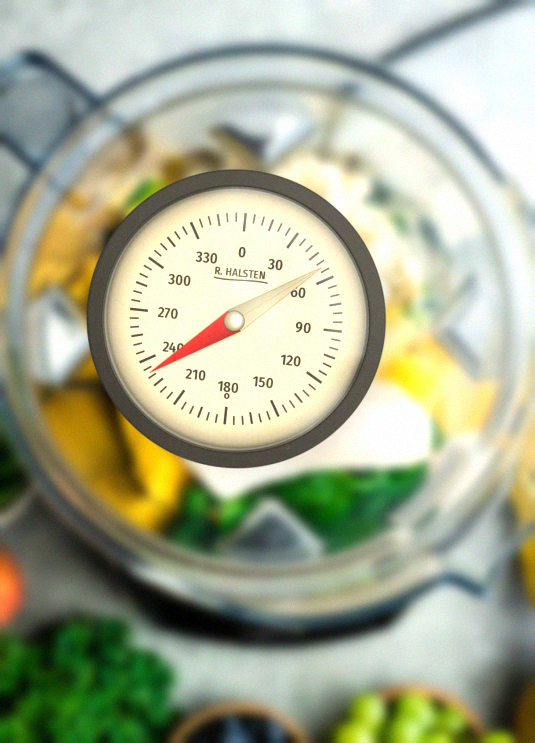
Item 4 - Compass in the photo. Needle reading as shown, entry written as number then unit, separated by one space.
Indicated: 232.5 °
